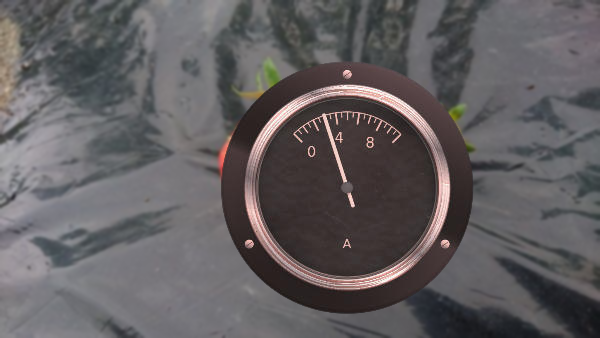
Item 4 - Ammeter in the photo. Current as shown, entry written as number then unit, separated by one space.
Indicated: 3 A
